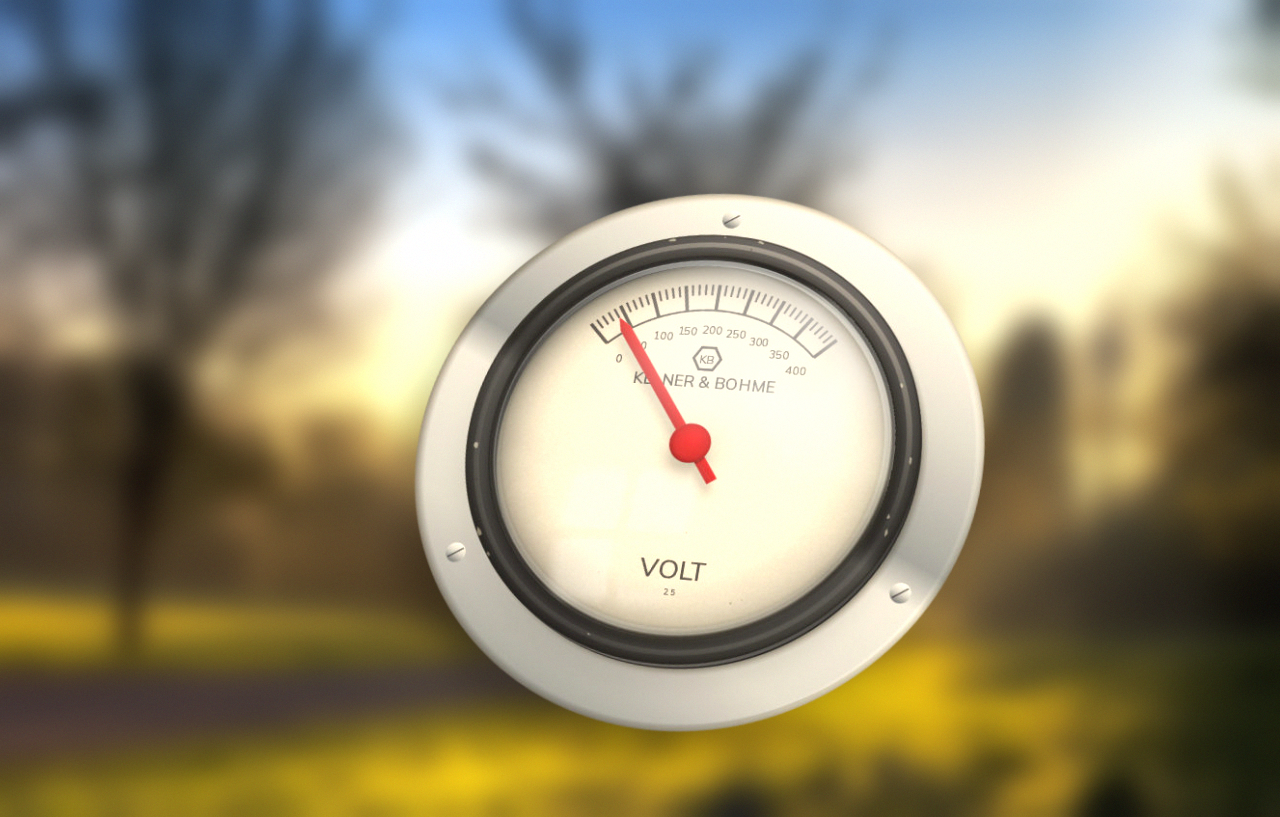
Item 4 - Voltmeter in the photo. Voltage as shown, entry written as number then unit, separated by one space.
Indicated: 40 V
